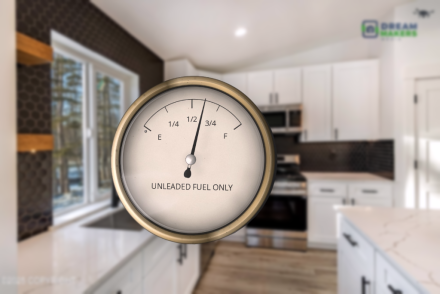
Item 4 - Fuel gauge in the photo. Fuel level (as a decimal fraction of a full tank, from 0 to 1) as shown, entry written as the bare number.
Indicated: 0.625
